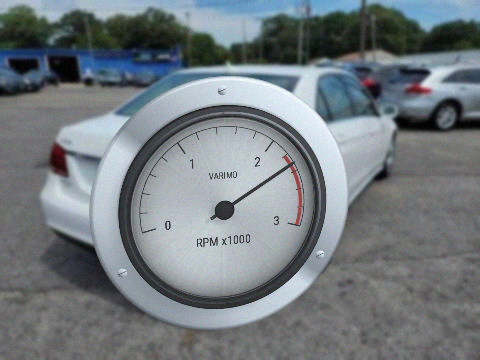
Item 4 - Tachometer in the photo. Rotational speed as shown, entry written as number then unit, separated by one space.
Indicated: 2300 rpm
